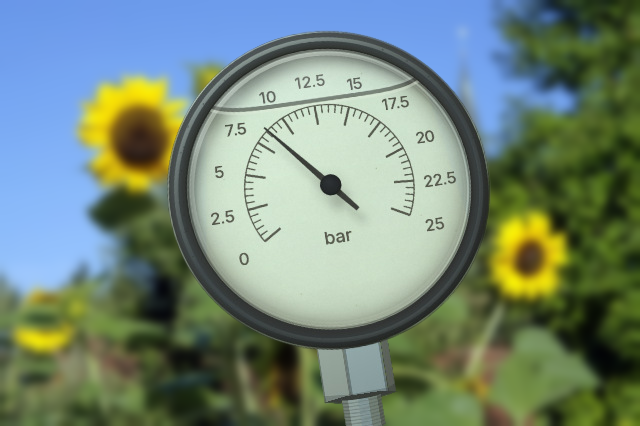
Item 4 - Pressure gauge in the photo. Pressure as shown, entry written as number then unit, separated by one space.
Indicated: 8.5 bar
